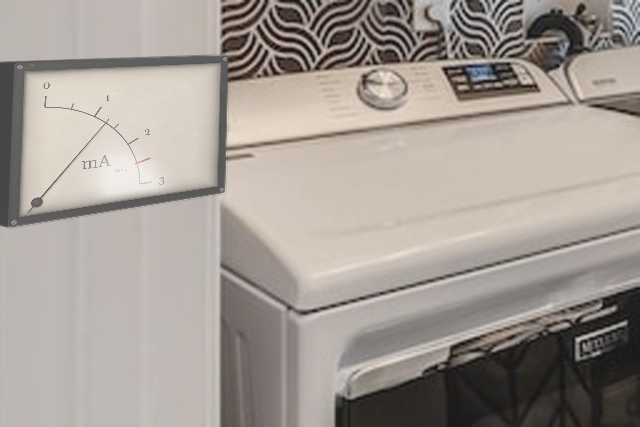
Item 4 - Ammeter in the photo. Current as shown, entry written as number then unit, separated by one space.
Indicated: 1.25 mA
